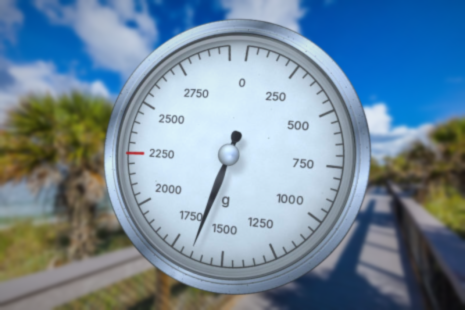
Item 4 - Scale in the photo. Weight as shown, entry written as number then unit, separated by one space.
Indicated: 1650 g
